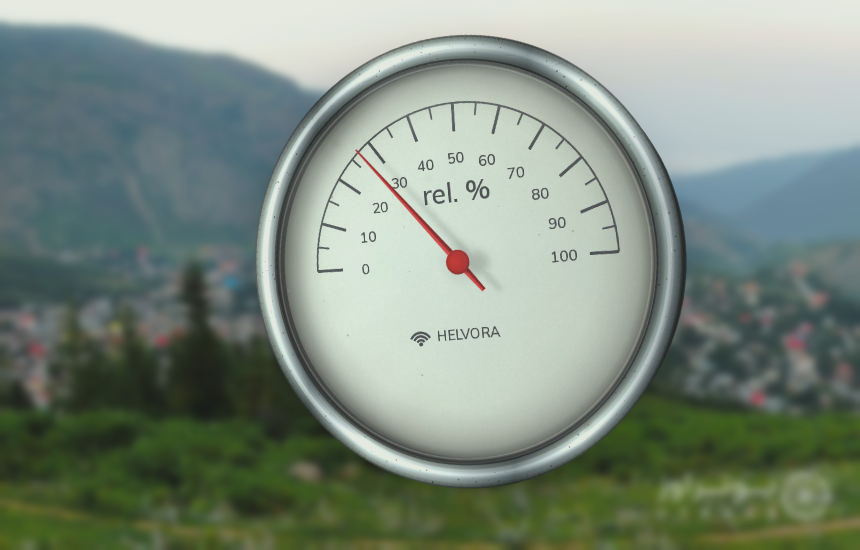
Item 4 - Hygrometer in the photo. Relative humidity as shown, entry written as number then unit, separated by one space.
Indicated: 27.5 %
